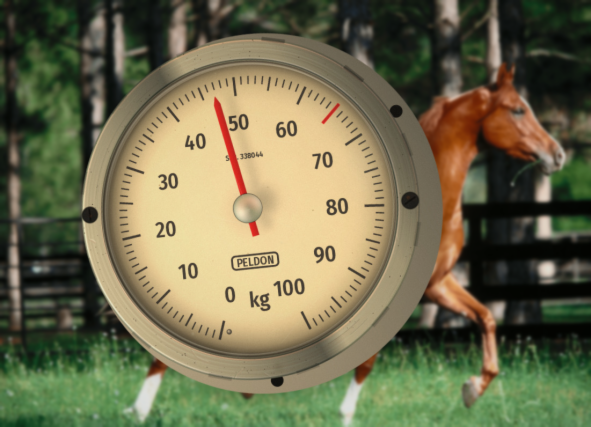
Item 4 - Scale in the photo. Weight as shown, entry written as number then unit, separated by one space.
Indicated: 47 kg
